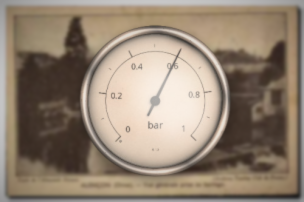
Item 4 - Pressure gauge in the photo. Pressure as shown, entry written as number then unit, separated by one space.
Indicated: 0.6 bar
